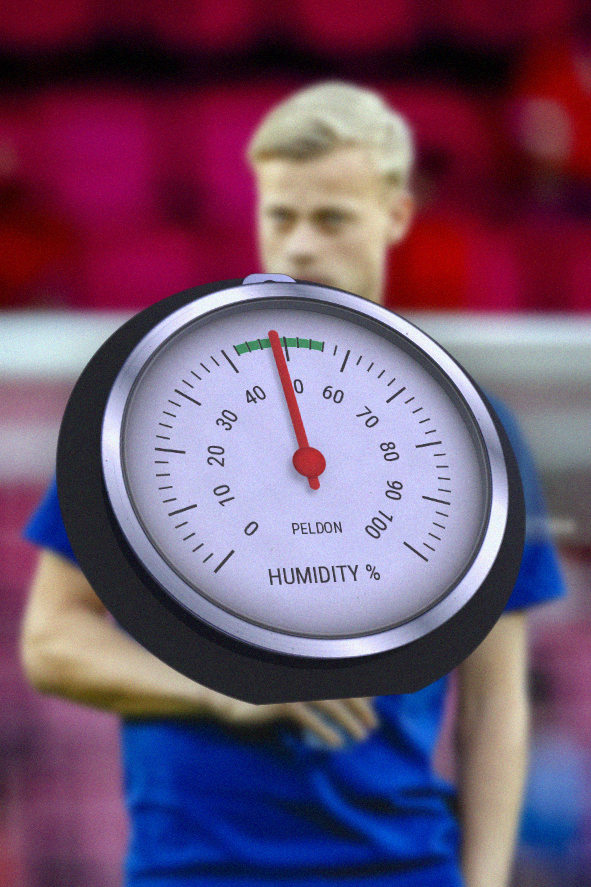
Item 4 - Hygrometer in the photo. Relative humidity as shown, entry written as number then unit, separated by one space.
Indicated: 48 %
